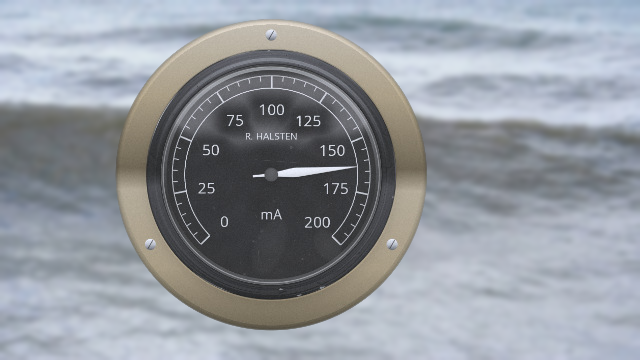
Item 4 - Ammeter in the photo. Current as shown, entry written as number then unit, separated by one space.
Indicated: 162.5 mA
